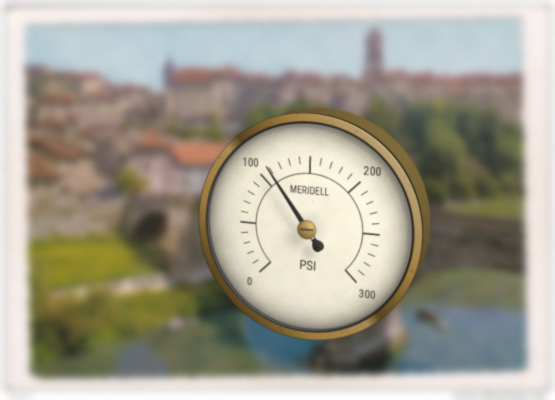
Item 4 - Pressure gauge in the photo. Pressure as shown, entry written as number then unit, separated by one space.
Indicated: 110 psi
